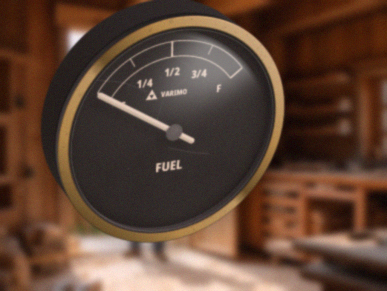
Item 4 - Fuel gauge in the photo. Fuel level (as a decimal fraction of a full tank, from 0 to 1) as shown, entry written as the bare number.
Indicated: 0
